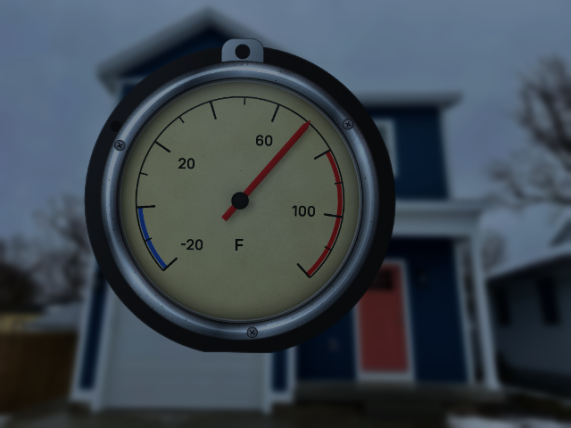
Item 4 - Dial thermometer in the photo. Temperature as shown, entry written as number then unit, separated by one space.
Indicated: 70 °F
